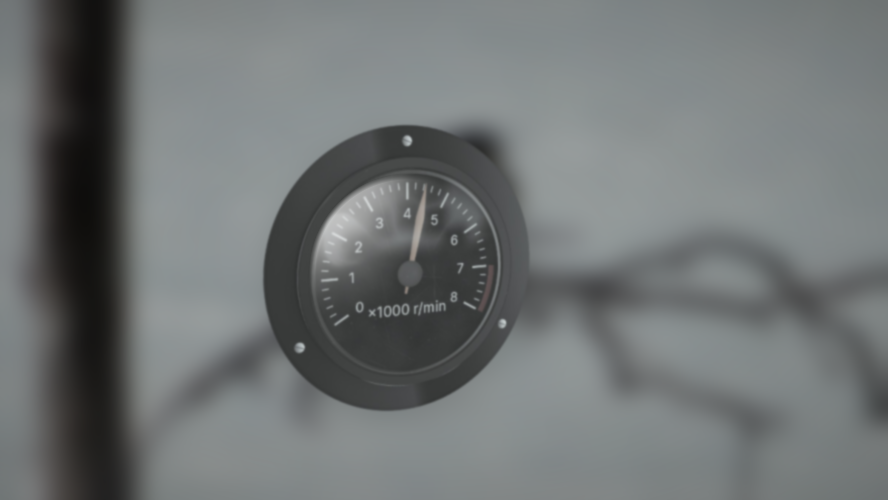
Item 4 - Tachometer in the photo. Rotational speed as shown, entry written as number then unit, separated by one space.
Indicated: 4400 rpm
